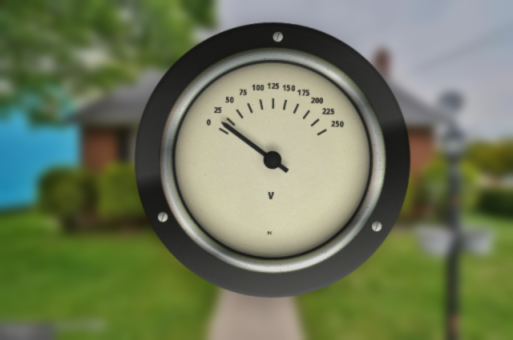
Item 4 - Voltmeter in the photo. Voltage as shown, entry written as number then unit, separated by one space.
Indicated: 12.5 V
